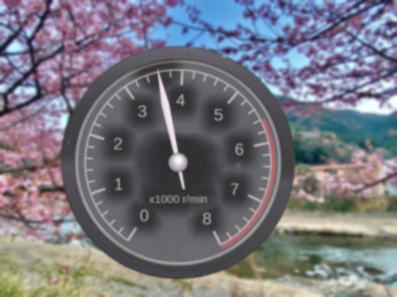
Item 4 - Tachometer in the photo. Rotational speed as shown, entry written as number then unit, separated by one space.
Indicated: 3600 rpm
